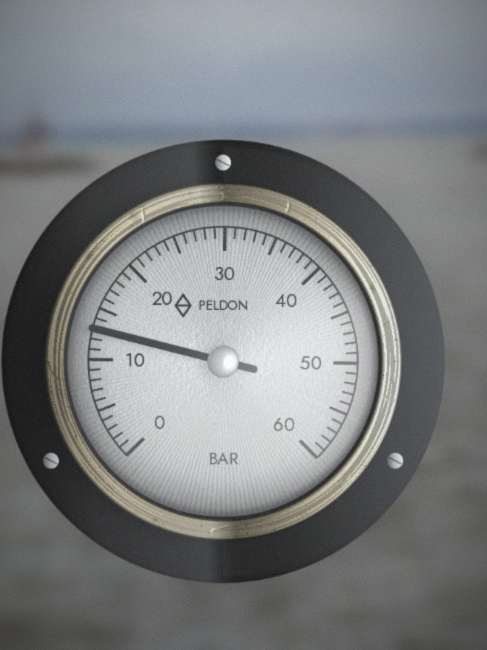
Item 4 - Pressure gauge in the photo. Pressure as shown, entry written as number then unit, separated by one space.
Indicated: 13 bar
